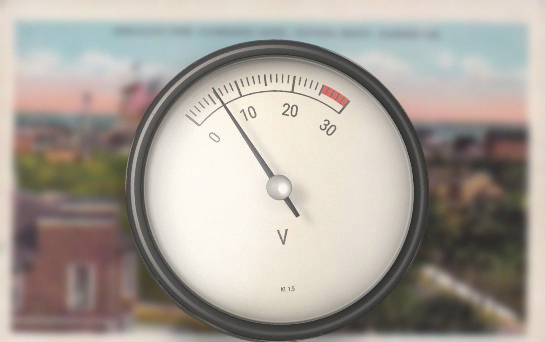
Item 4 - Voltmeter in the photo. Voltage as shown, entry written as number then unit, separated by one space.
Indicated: 6 V
